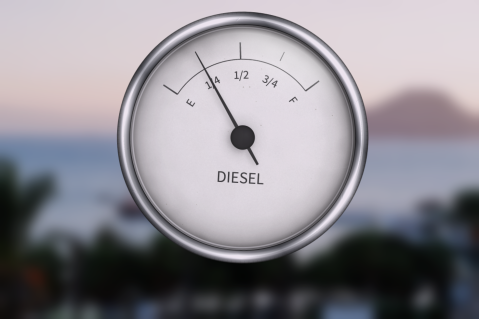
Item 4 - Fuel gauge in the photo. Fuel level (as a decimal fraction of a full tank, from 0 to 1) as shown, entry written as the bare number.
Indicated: 0.25
